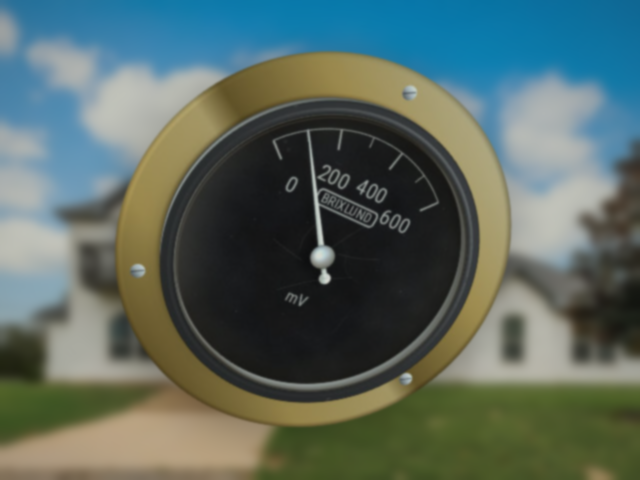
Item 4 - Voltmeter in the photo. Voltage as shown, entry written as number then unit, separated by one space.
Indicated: 100 mV
